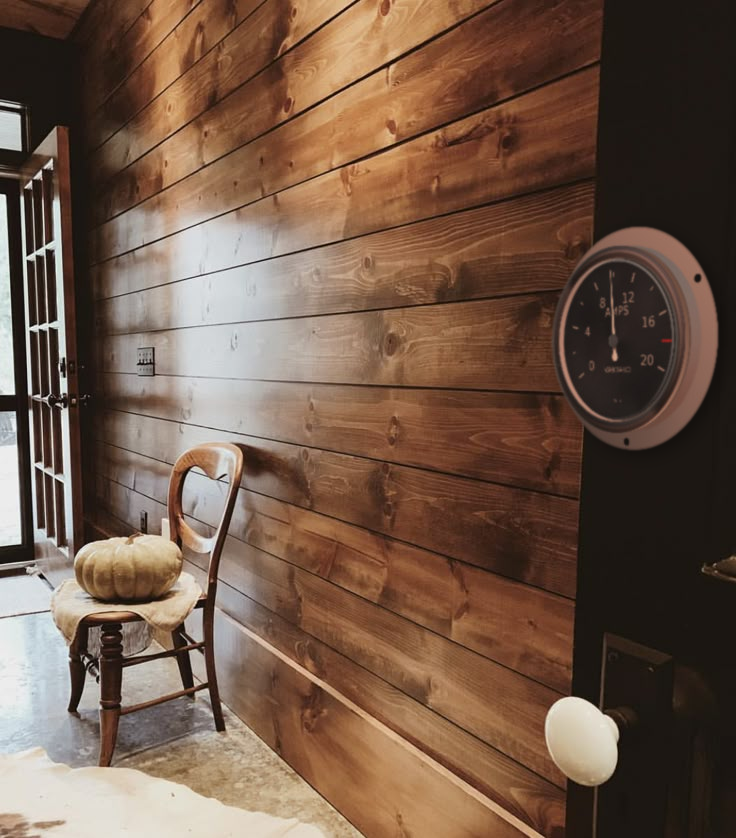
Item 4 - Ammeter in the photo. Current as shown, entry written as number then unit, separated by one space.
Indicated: 10 A
